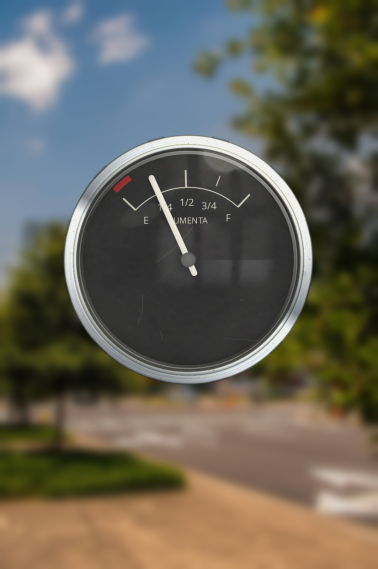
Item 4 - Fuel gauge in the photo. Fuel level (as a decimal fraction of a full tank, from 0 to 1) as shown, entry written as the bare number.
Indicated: 0.25
